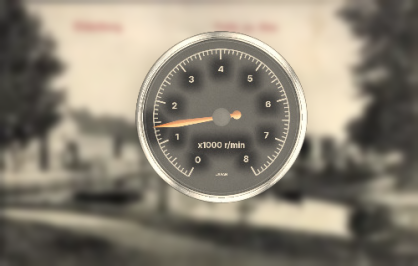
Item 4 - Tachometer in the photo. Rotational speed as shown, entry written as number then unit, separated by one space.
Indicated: 1400 rpm
